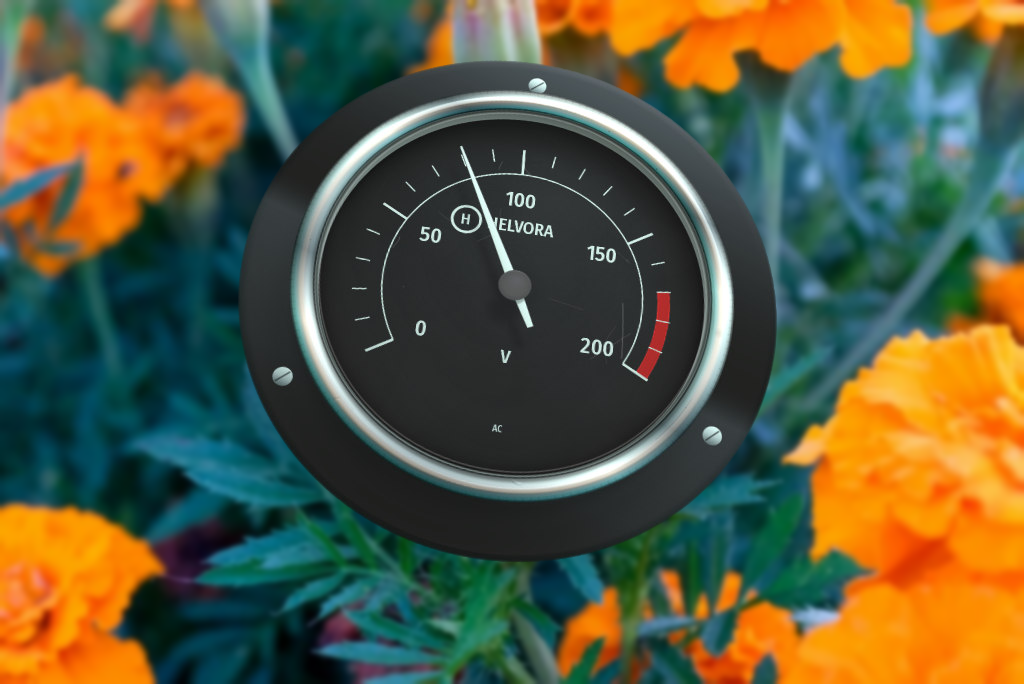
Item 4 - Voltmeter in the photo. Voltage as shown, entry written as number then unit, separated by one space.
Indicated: 80 V
